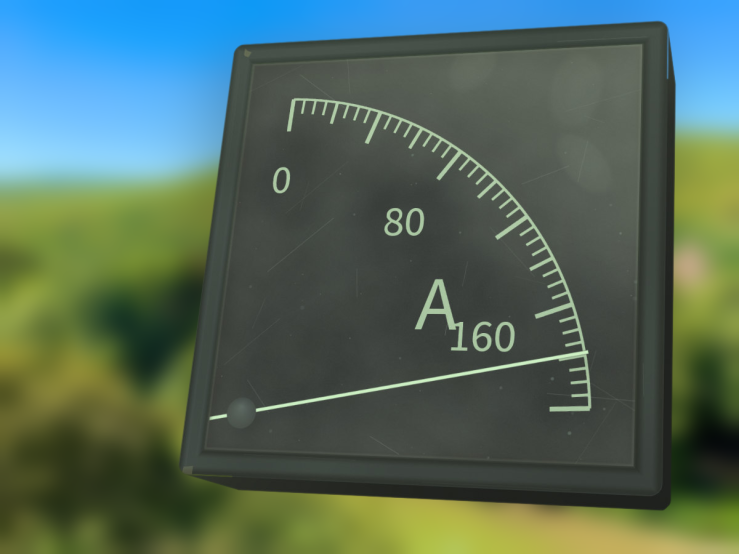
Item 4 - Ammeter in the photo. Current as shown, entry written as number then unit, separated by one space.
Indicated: 180 A
